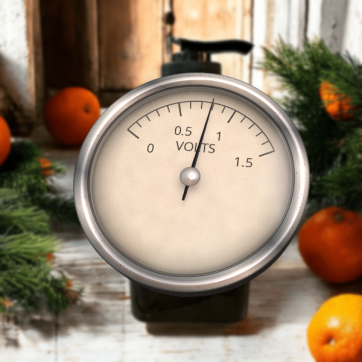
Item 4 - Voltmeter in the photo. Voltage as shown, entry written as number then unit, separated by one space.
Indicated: 0.8 V
